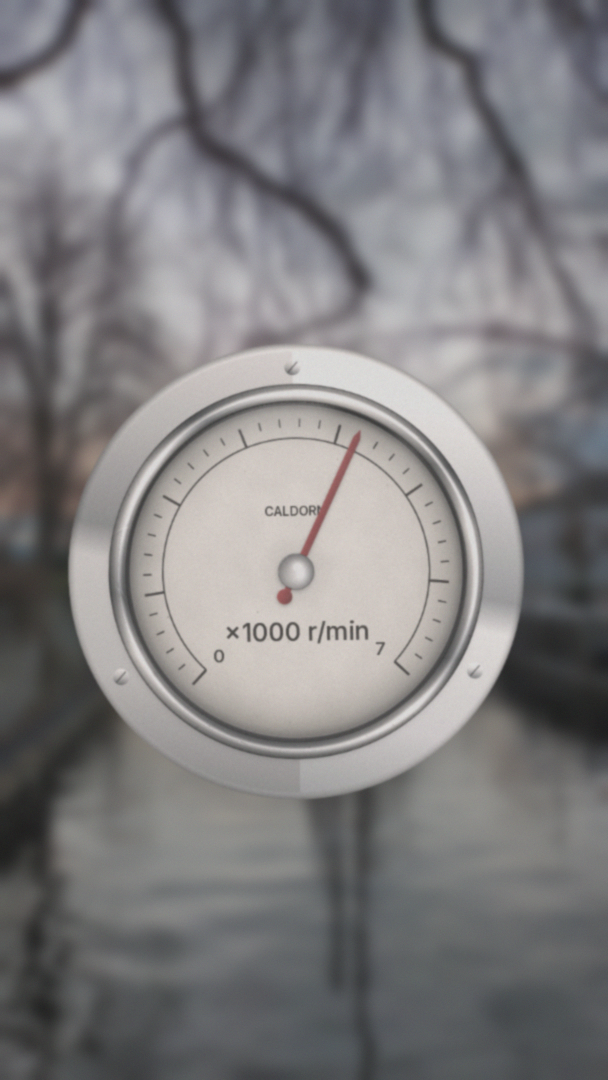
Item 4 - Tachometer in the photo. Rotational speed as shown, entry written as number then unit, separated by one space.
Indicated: 4200 rpm
